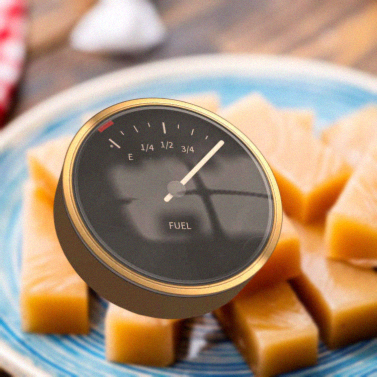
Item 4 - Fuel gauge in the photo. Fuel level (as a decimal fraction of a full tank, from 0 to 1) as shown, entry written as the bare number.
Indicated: 1
